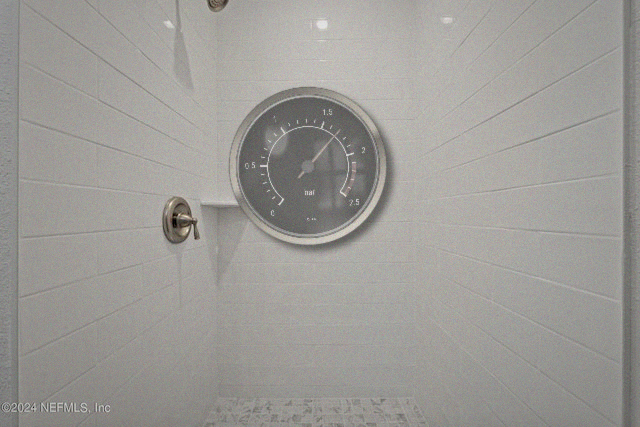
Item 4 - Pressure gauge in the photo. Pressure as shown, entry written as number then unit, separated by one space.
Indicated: 1.7 bar
